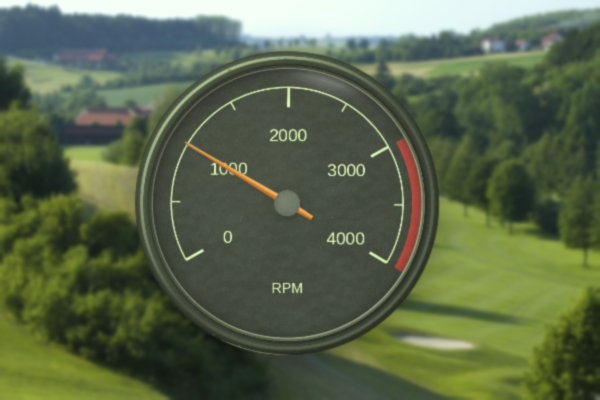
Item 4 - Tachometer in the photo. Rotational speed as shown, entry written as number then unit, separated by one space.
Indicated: 1000 rpm
